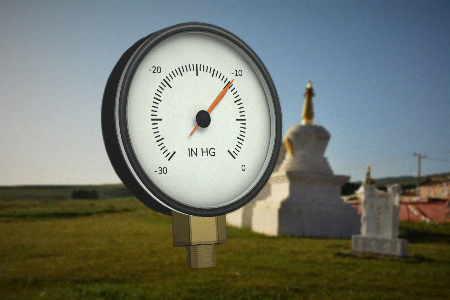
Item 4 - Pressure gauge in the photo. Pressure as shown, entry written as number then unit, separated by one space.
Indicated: -10 inHg
